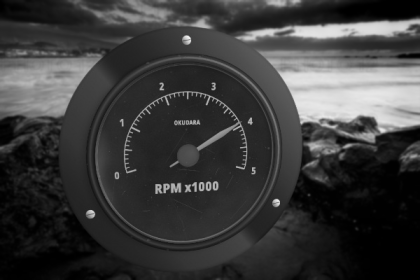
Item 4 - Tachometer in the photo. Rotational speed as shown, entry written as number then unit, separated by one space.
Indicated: 3900 rpm
